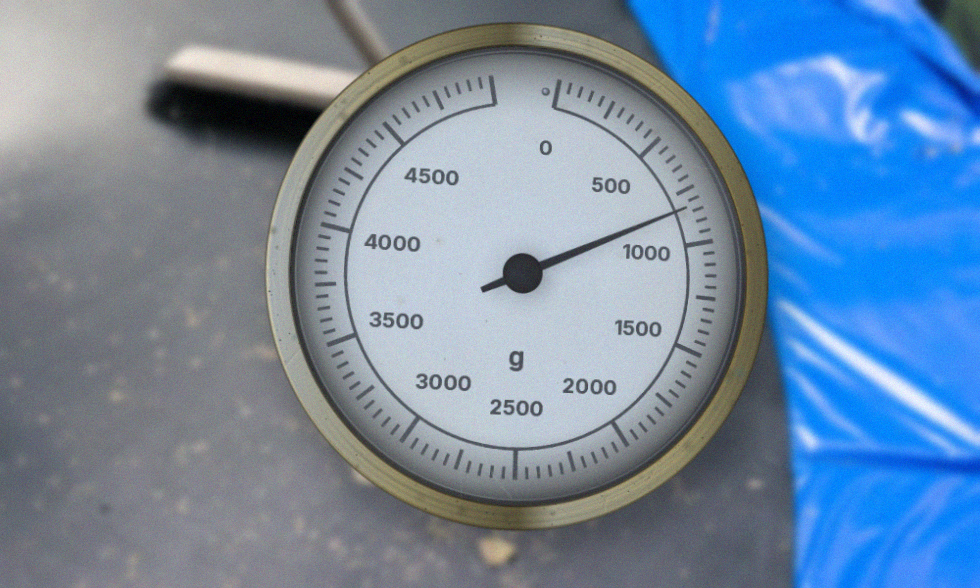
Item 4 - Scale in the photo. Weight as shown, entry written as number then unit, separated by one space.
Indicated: 825 g
